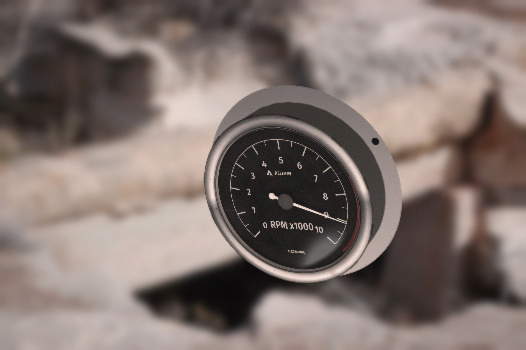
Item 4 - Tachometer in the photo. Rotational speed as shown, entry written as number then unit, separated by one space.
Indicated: 9000 rpm
